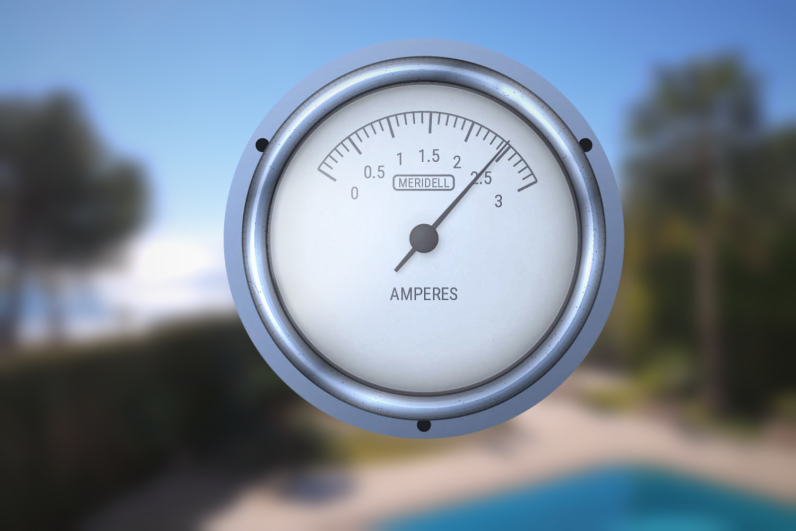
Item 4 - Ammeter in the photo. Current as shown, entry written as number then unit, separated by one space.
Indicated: 2.45 A
